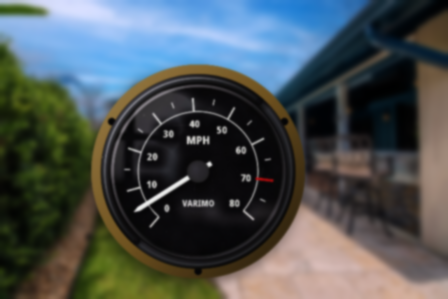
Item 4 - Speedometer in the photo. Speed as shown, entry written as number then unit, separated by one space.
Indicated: 5 mph
